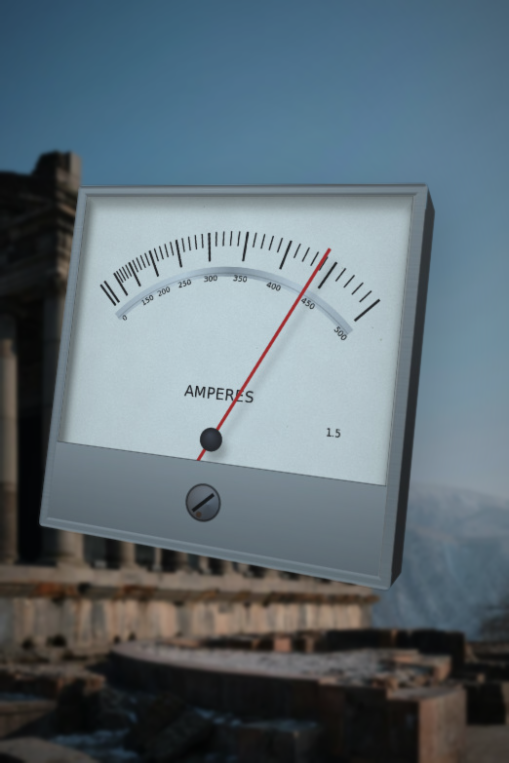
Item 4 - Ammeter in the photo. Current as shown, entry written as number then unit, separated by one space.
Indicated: 440 A
